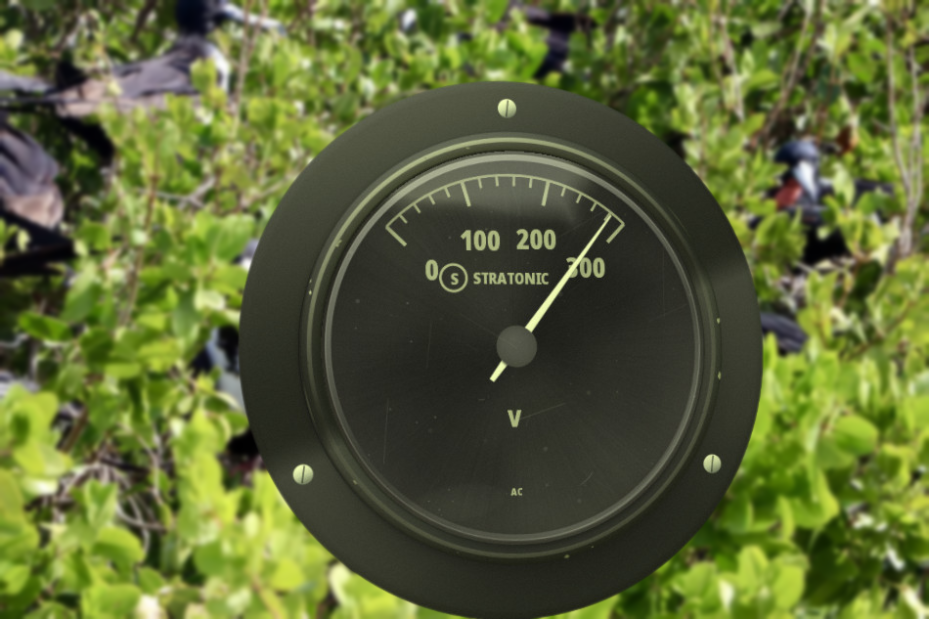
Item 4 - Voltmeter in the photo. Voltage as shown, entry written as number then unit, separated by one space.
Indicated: 280 V
